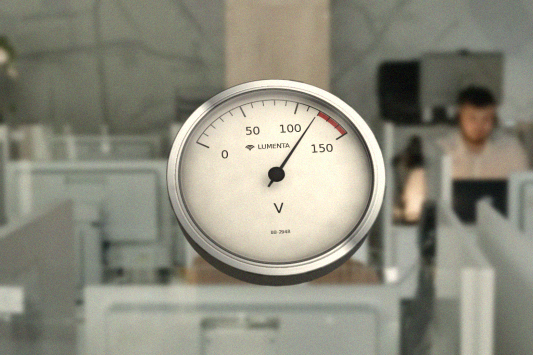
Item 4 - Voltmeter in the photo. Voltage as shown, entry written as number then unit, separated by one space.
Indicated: 120 V
